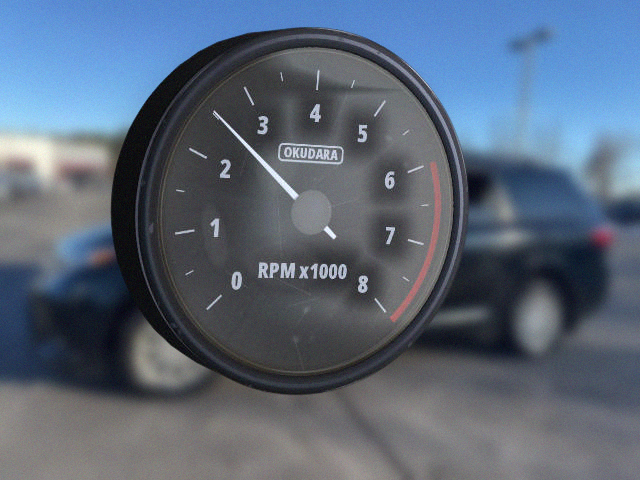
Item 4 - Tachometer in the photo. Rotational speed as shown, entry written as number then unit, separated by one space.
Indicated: 2500 rpm
